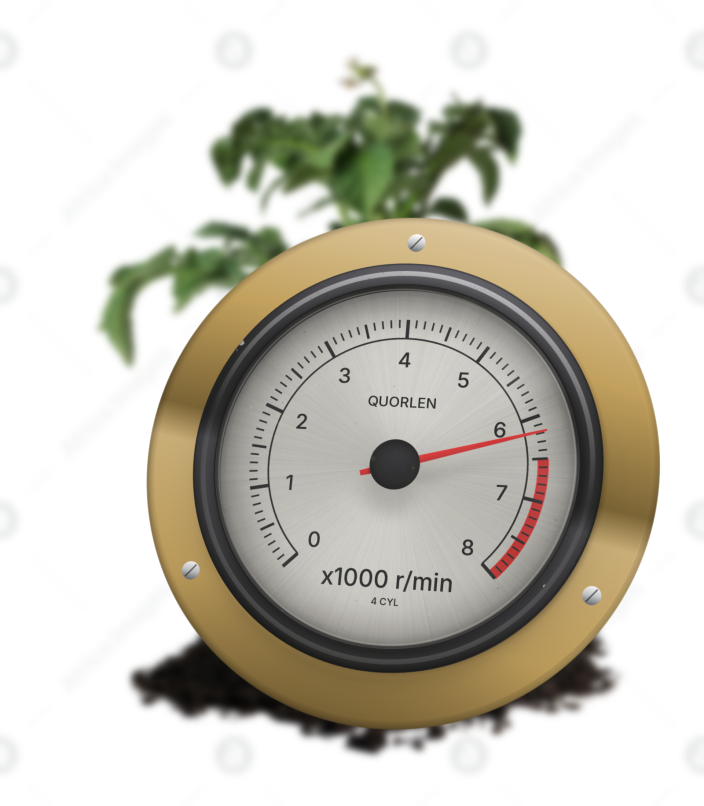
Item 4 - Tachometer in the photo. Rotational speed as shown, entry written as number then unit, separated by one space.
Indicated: 6200 rpm
